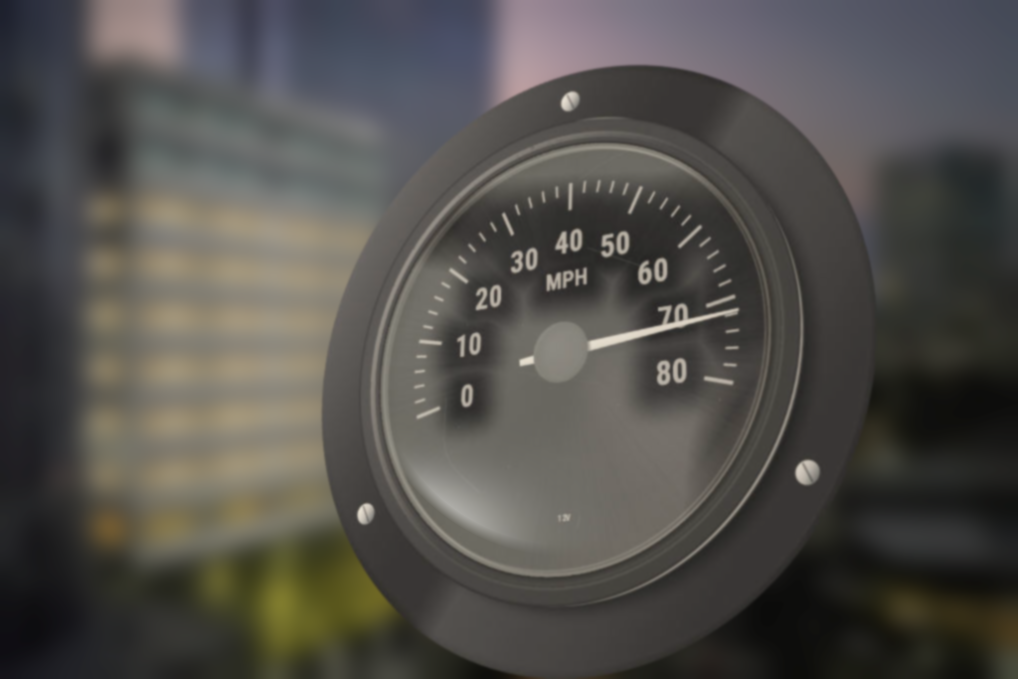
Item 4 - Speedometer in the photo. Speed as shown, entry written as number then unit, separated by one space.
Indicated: 72 mph
